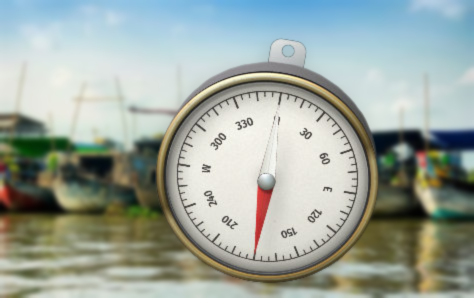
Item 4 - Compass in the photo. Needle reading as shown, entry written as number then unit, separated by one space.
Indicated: 180 °
